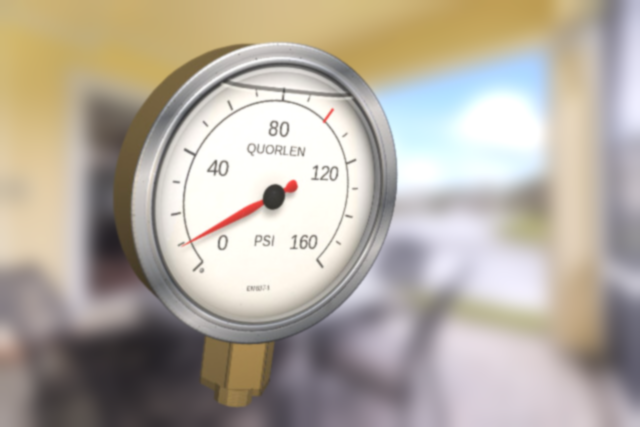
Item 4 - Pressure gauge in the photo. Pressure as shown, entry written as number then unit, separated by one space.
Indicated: 10 psi
